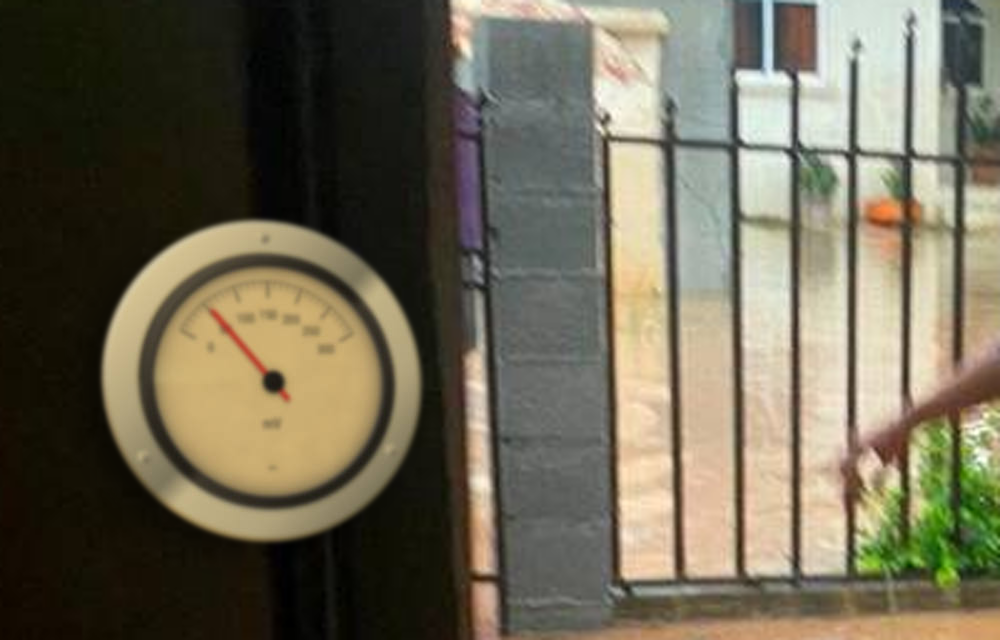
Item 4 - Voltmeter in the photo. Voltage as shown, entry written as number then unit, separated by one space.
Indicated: 50 mV
